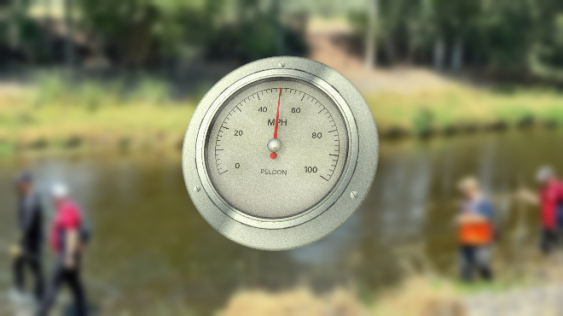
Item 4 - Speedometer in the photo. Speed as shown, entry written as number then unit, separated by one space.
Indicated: 50 mph
